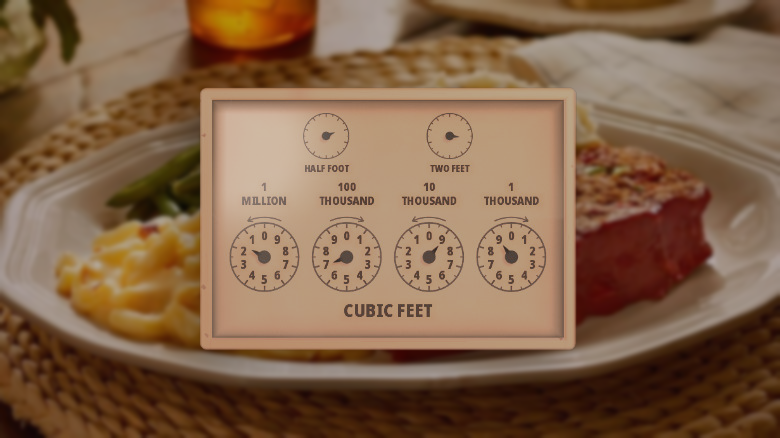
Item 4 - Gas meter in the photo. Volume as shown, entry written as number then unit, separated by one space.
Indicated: 168900 ft³
